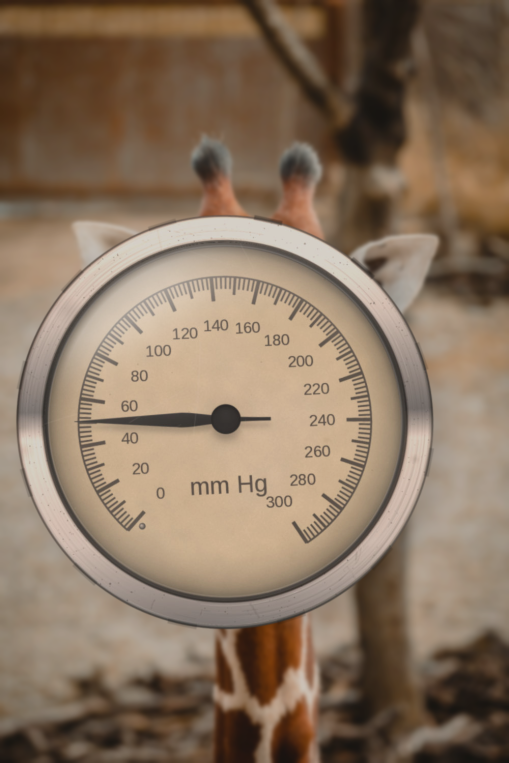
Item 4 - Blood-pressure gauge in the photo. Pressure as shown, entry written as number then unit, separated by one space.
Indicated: 50 mmHg
